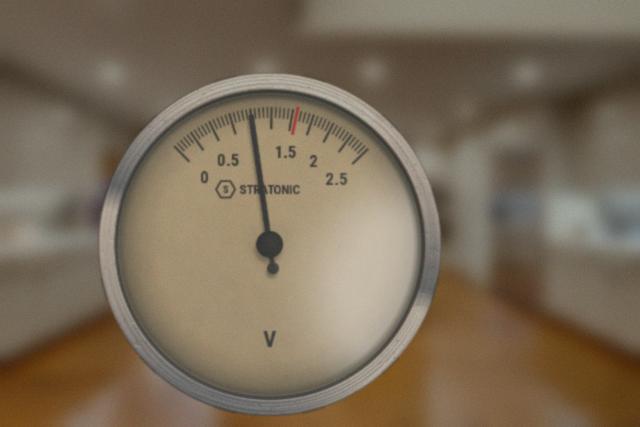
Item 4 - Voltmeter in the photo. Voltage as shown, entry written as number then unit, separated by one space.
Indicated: 1 V
